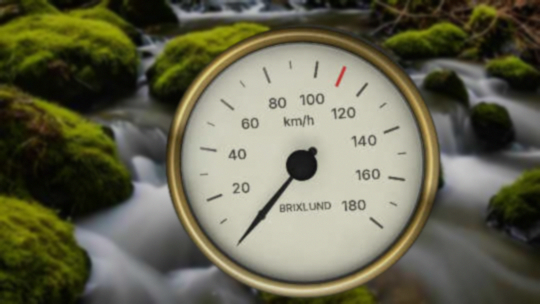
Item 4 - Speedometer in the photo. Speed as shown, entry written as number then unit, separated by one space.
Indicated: 0 km/h
